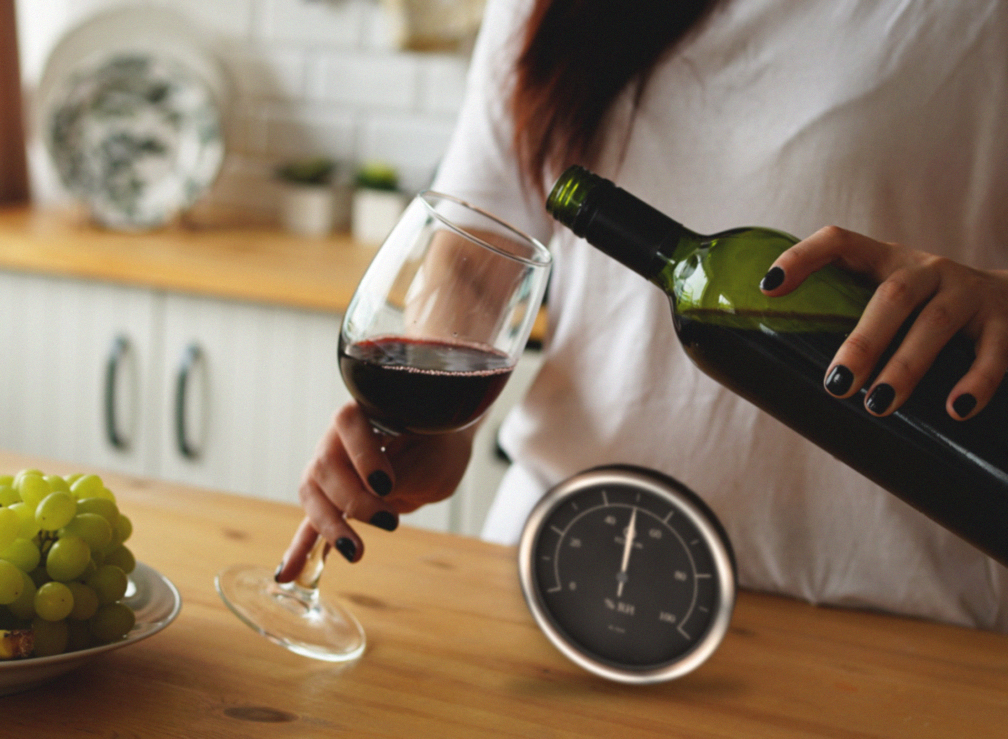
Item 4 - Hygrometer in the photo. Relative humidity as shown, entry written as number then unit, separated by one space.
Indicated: 50 %
